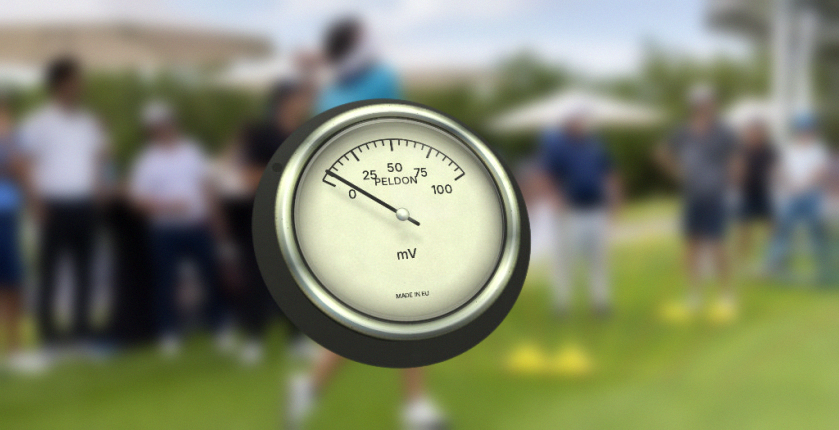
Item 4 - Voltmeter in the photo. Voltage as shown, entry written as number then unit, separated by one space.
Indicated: 5 mV
